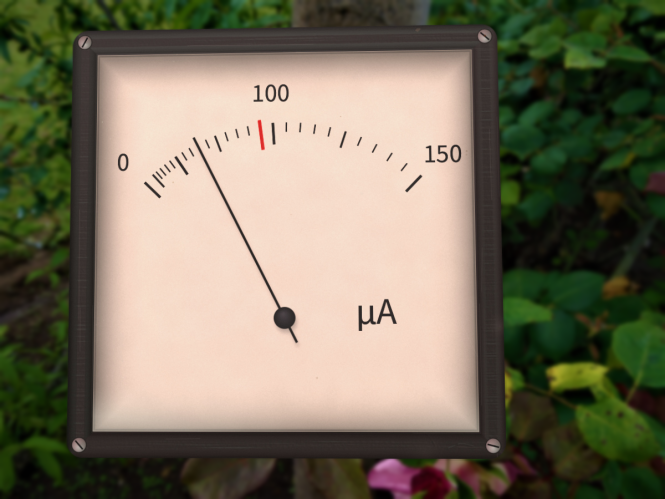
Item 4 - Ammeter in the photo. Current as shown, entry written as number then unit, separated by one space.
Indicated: 65 µA
